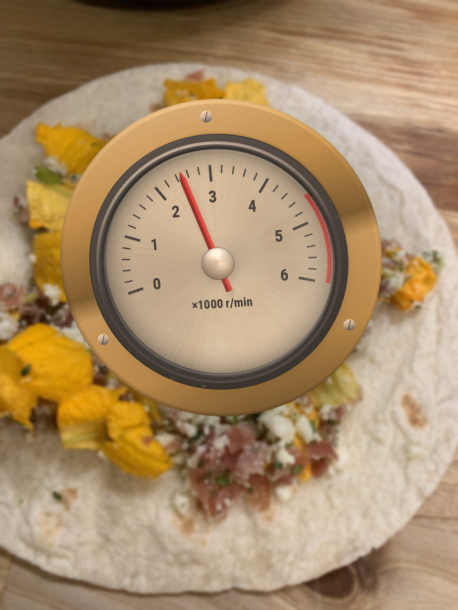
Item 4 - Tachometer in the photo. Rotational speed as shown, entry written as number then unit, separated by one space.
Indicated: 2500 rpm
